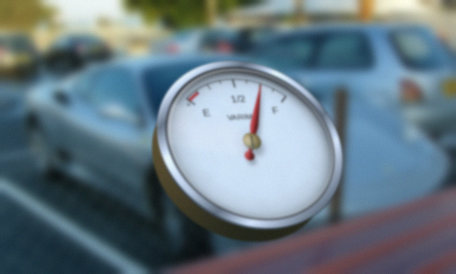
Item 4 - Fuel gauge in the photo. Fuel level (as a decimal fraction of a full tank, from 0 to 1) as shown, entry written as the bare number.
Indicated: 0.75
